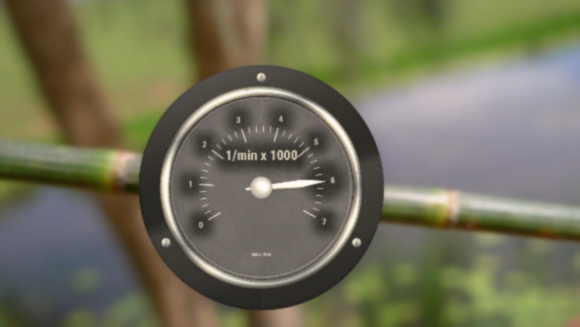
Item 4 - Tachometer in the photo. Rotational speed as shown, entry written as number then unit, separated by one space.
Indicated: 6000 rpm
